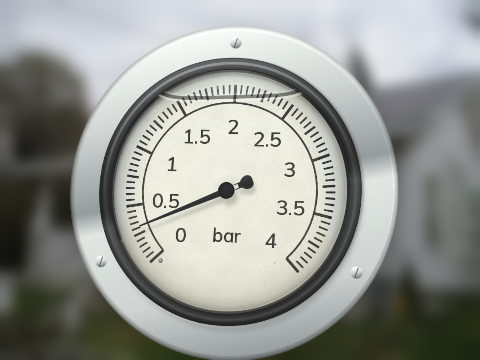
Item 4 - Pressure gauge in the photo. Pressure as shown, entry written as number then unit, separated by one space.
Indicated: 0.3 bar
